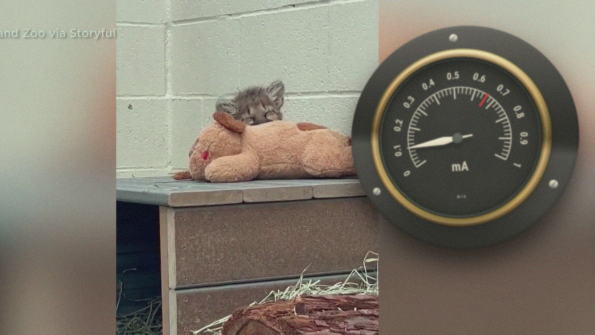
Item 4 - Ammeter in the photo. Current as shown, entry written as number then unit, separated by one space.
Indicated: 0.1 mA
